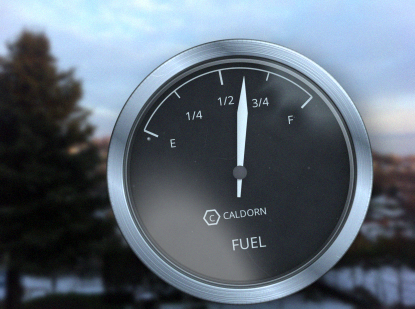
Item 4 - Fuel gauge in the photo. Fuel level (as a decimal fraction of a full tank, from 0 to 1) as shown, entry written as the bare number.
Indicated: 0.625
